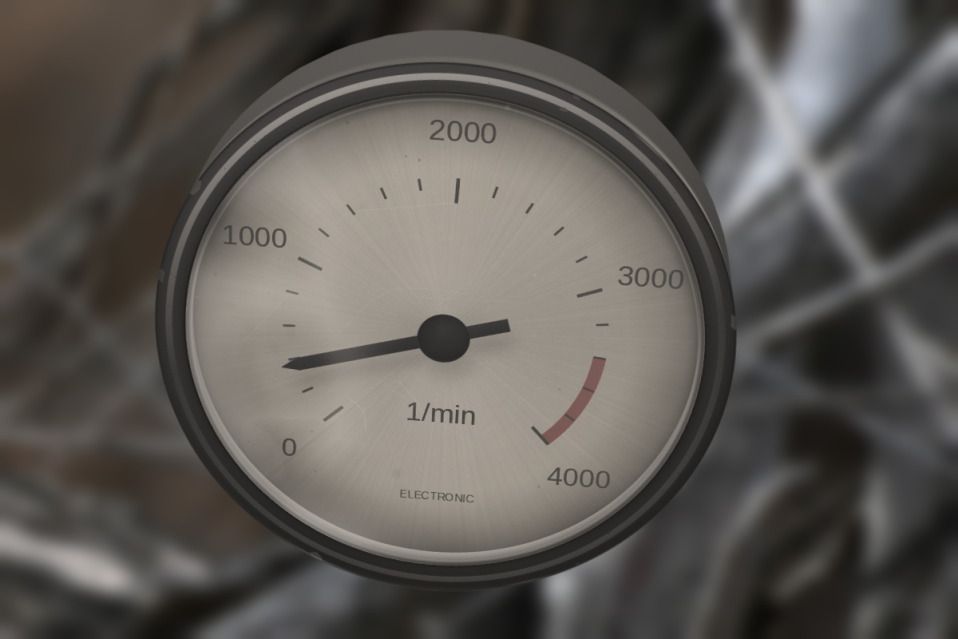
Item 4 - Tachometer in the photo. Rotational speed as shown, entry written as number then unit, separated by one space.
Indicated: 400 rpm
